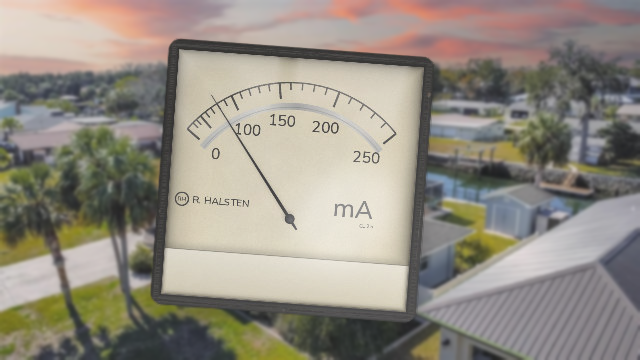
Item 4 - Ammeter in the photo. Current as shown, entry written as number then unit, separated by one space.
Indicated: 80 mA
